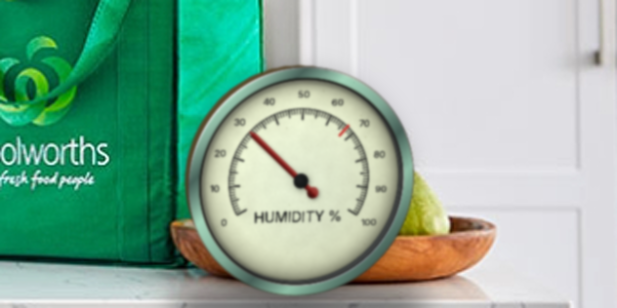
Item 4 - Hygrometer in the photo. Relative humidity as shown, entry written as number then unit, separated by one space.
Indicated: 30 %
